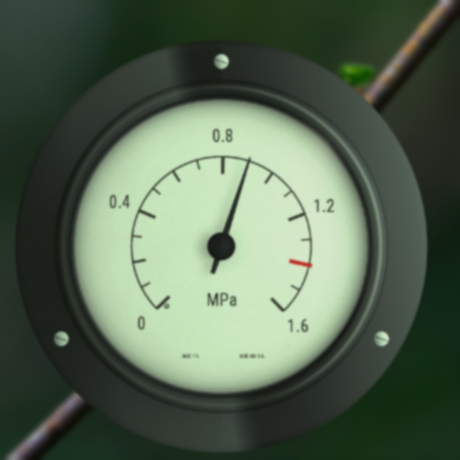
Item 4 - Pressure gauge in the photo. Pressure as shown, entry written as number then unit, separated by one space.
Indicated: 0.9 MPa
